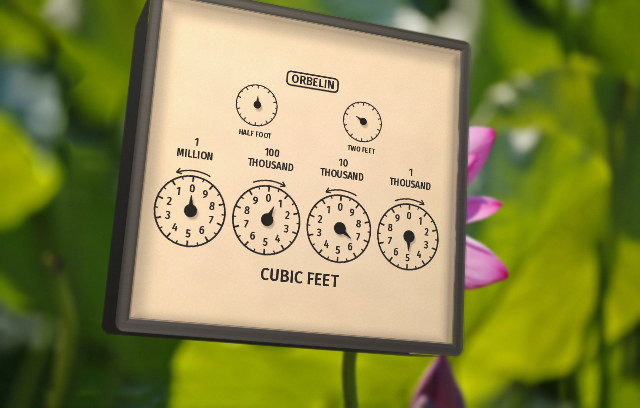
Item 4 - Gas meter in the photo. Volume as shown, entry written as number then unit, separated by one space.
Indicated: 6500 ft³
